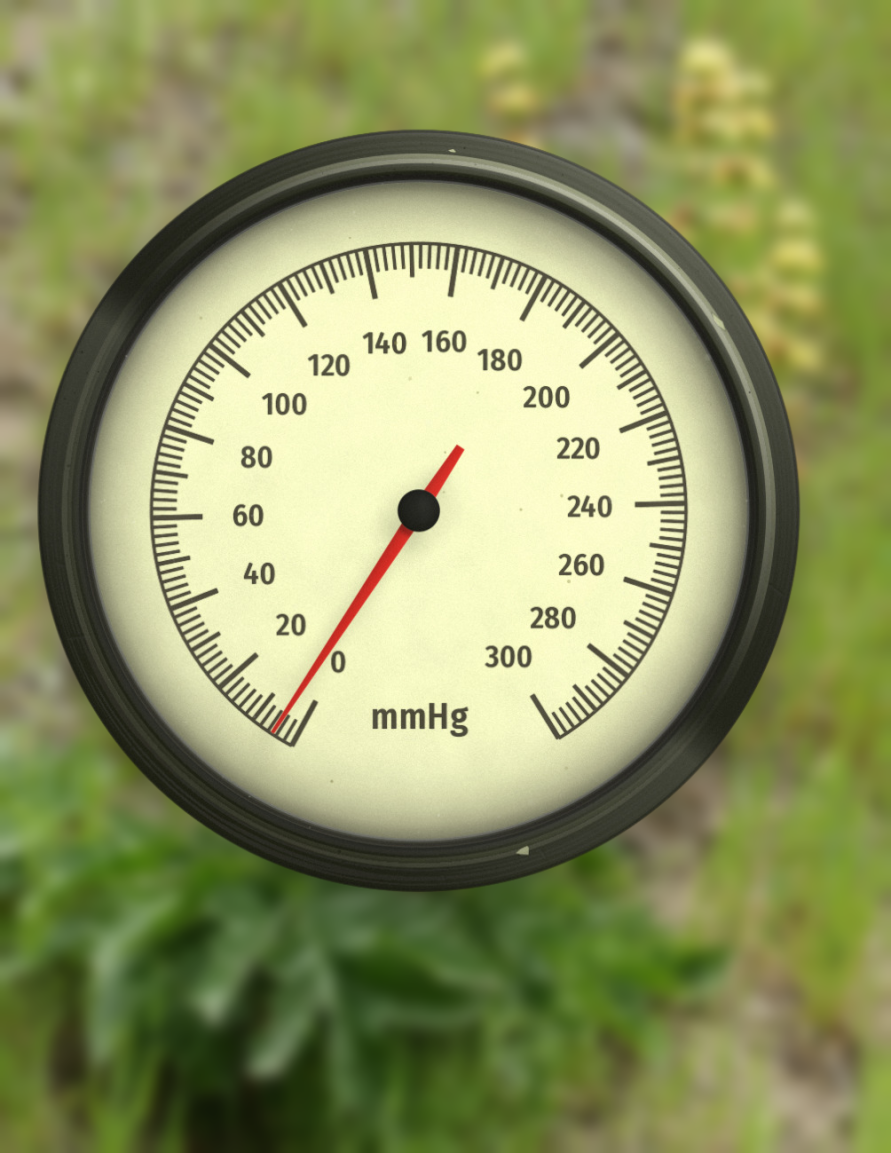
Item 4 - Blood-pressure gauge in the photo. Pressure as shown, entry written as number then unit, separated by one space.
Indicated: 5 mmHg
